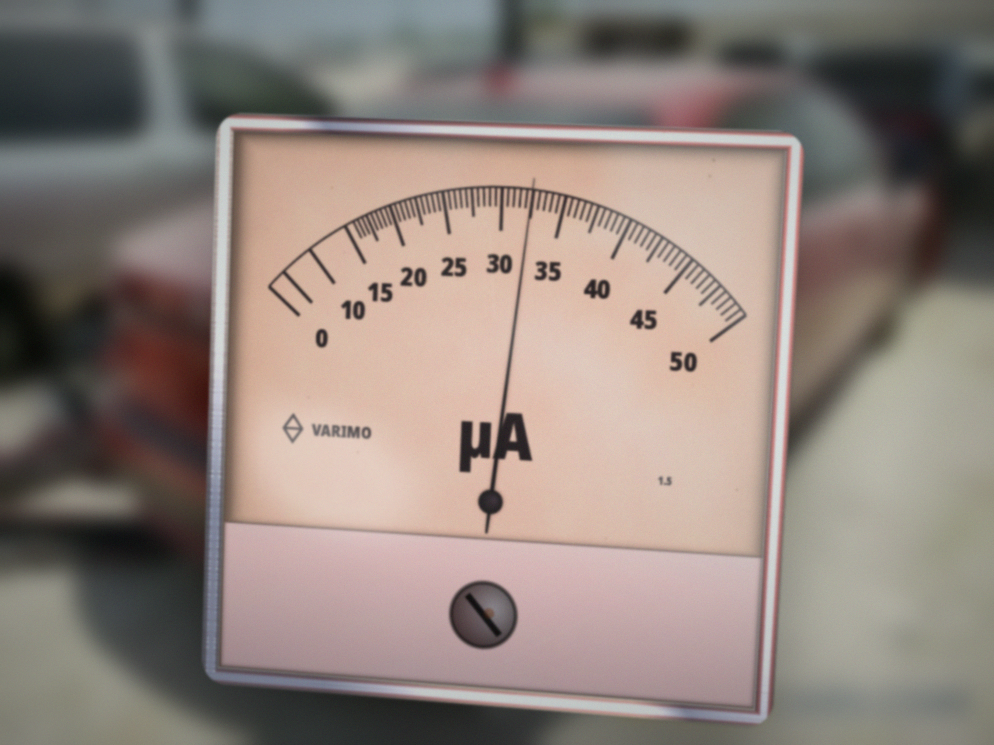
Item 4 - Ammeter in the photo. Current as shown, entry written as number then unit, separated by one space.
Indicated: 32.5 µA
